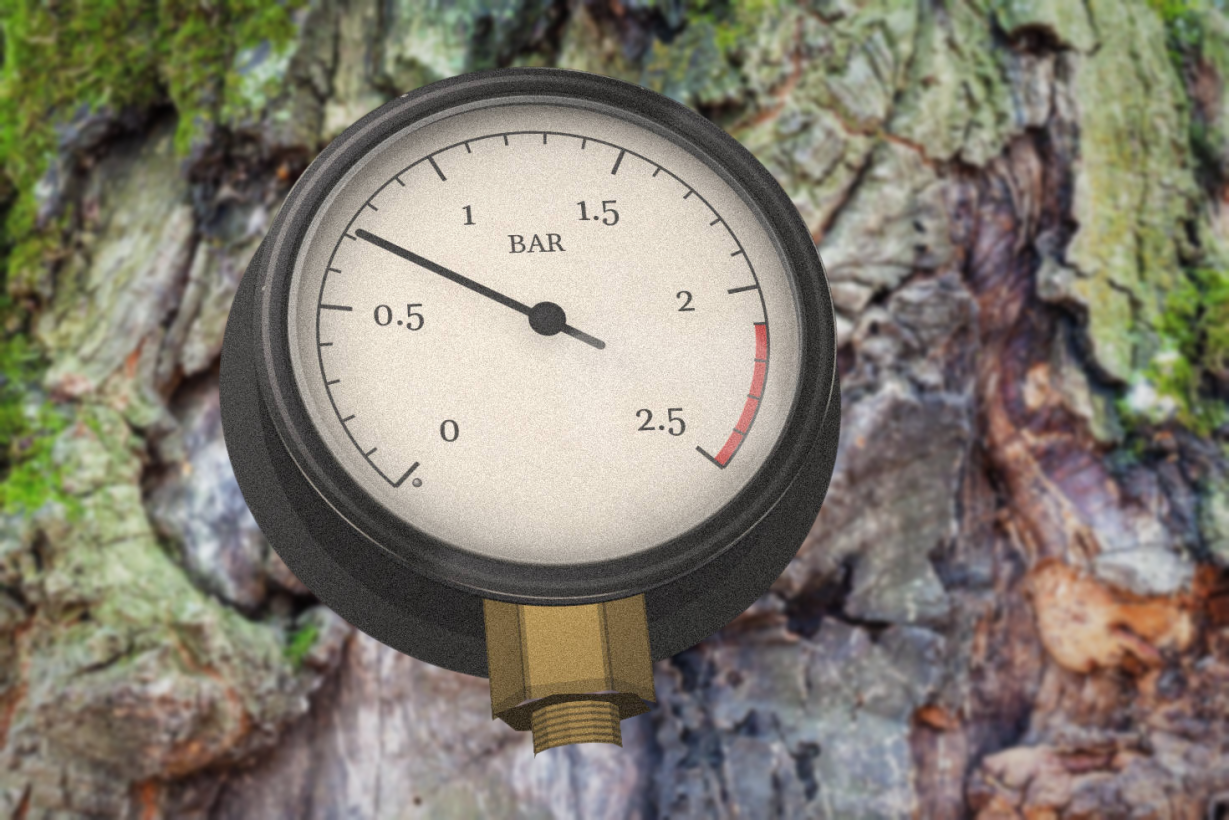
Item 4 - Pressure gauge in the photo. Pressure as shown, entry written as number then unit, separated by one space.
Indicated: 0.7 bar
